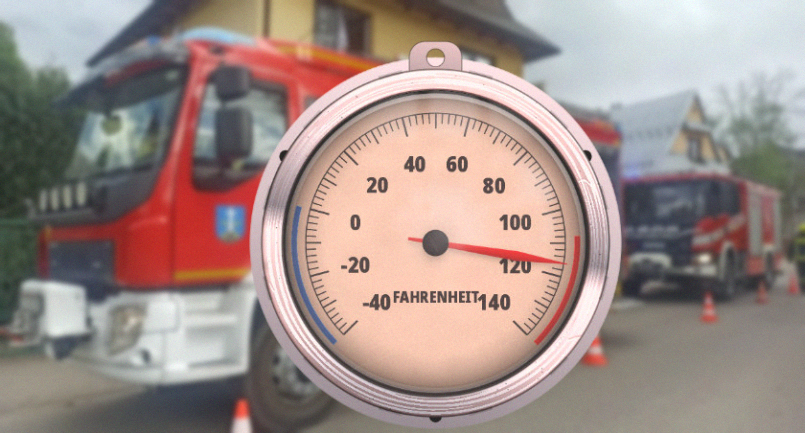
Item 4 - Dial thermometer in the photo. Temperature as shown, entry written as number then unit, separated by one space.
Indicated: 116 °F
